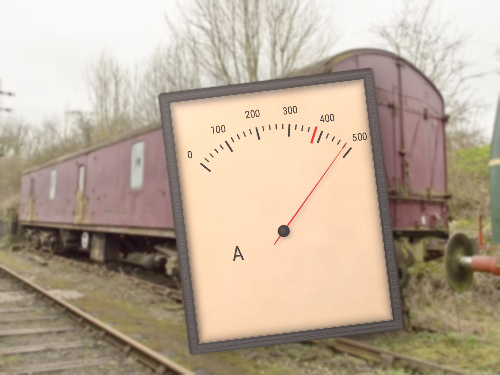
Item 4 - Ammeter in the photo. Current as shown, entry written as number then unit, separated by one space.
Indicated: 480 A
